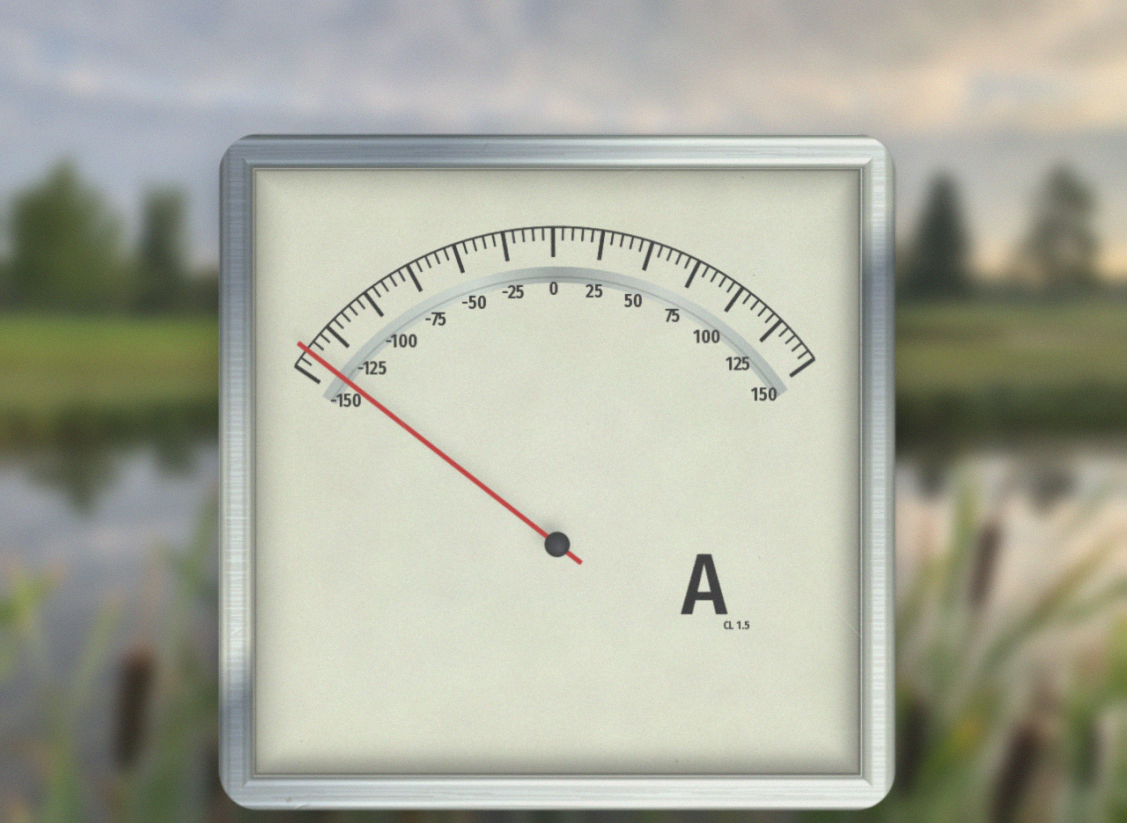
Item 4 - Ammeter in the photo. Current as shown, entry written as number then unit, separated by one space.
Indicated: -140 A
